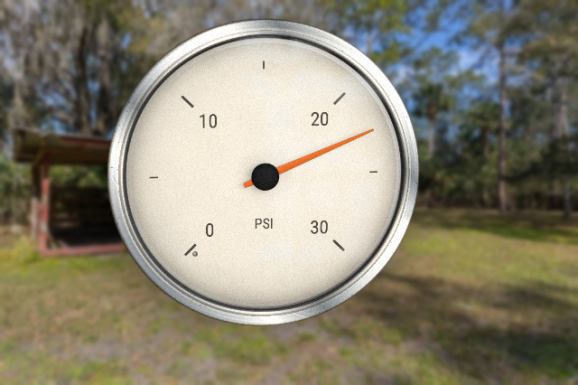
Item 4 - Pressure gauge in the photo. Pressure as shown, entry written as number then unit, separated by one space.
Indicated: 22.5 psi
